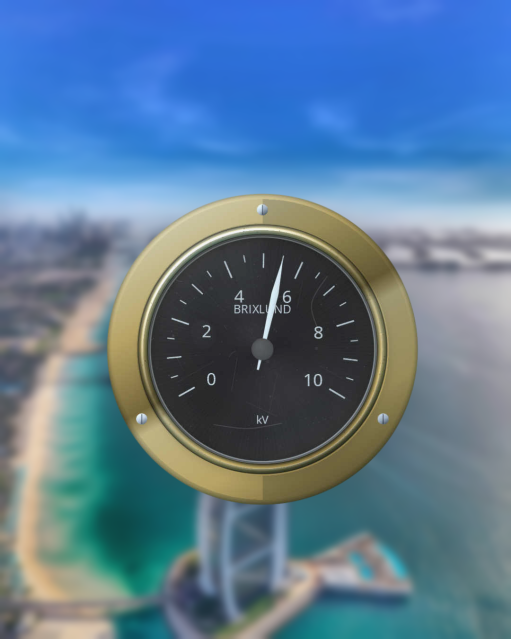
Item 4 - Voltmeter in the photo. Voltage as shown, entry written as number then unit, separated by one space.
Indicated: 5.5 kV
